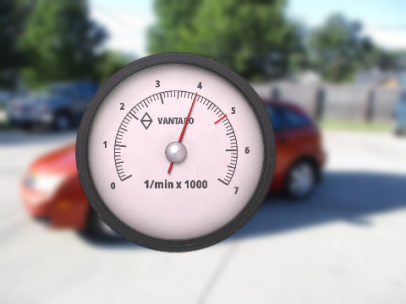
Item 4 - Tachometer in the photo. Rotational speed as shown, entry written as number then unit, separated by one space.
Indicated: 4000 rpm
